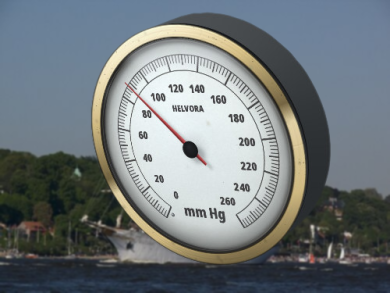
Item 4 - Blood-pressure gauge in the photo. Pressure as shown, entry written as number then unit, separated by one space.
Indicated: 90 mmHg
